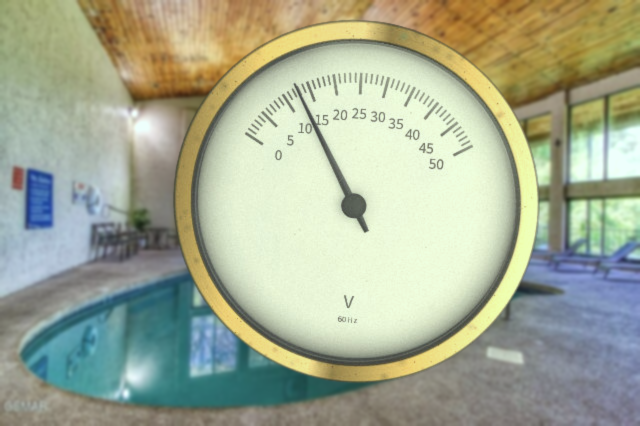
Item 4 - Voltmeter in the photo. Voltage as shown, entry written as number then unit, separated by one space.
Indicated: 13 V
